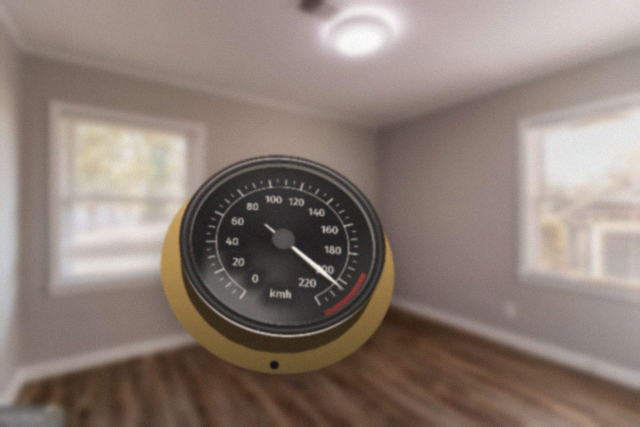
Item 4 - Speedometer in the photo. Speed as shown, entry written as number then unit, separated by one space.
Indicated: 205 km/h
